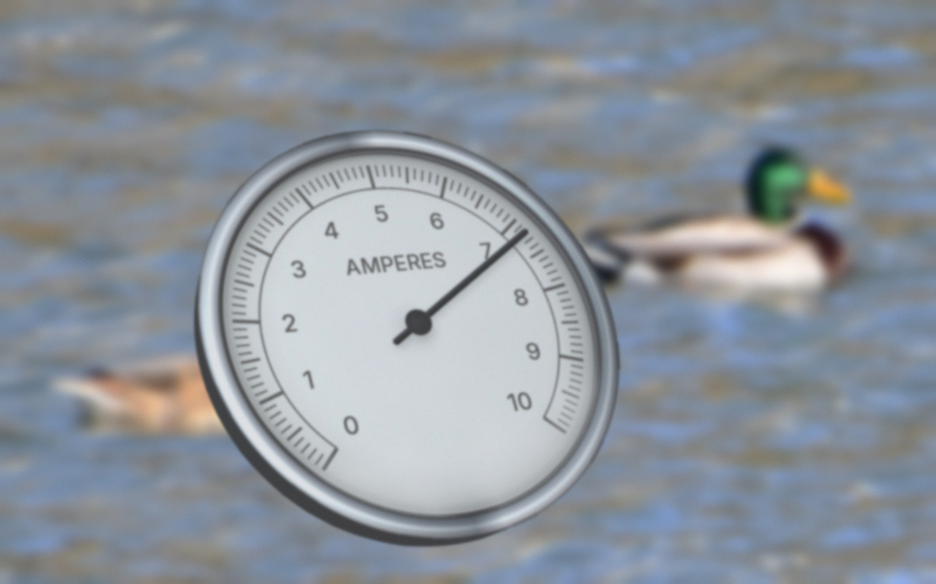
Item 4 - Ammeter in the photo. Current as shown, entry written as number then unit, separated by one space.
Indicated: 7.2 A
